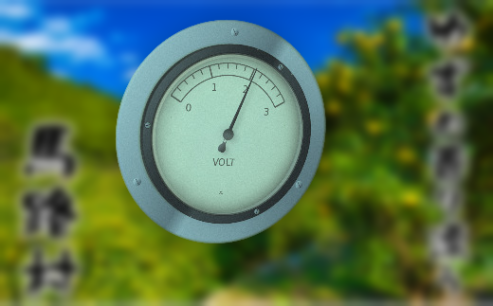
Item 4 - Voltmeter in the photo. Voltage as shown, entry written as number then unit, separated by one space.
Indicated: 2 V
